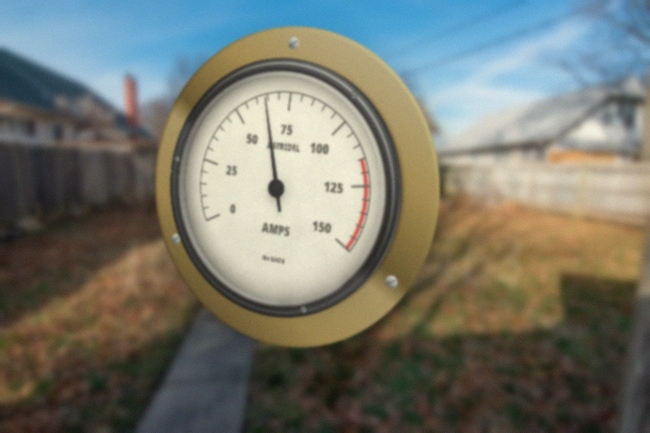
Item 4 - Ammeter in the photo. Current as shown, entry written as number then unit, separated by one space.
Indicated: 65 A
